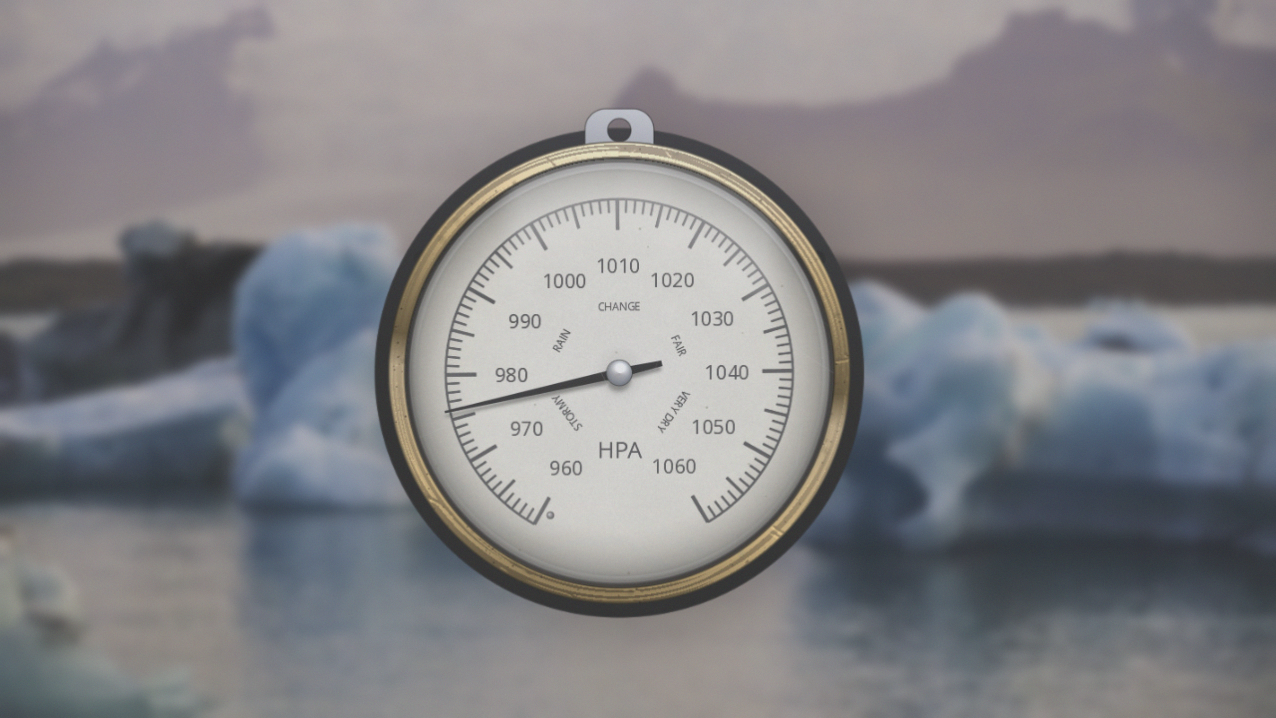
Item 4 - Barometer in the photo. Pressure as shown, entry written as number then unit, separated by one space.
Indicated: 976 hPa
